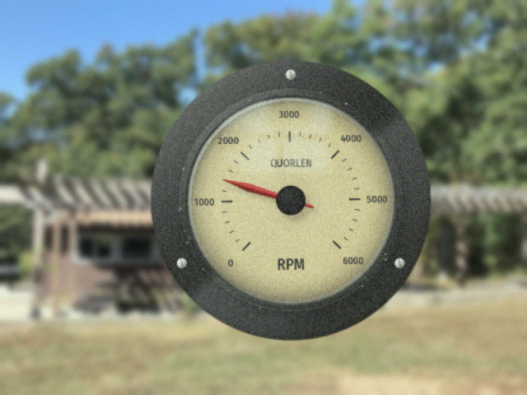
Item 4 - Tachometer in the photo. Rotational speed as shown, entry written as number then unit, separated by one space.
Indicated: 1400 rpm
